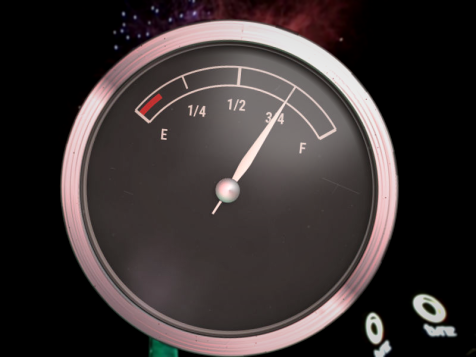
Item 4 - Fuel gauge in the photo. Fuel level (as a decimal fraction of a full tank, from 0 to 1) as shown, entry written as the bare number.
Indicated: 0.75
